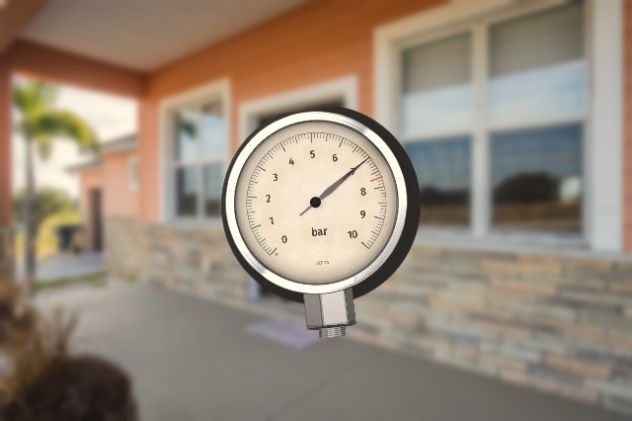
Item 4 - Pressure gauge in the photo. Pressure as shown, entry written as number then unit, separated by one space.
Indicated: 7 bar
